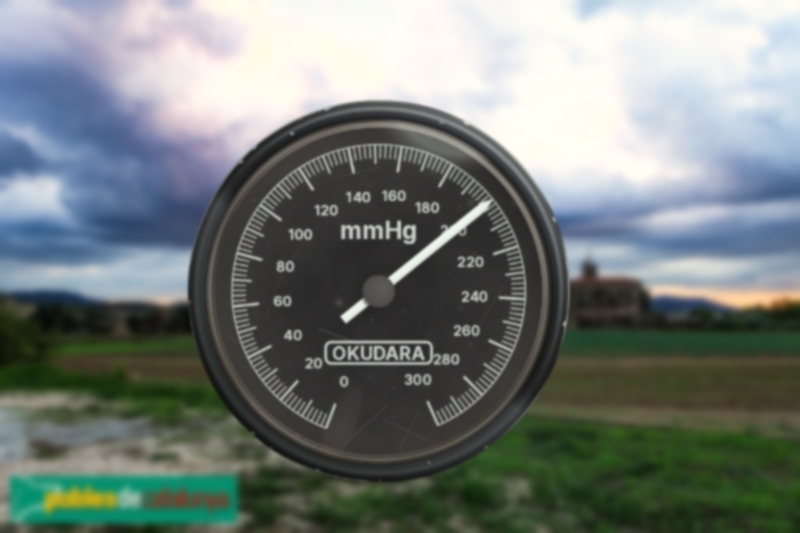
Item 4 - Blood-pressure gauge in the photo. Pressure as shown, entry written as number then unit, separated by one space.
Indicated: 200 mmHg
